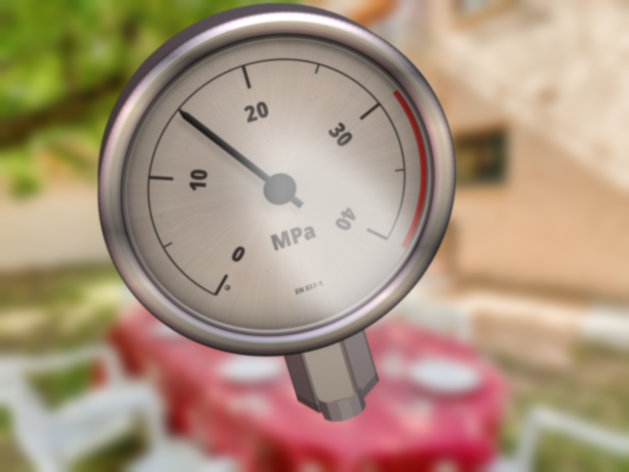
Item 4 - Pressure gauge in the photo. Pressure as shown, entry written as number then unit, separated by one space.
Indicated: 15 MPa
